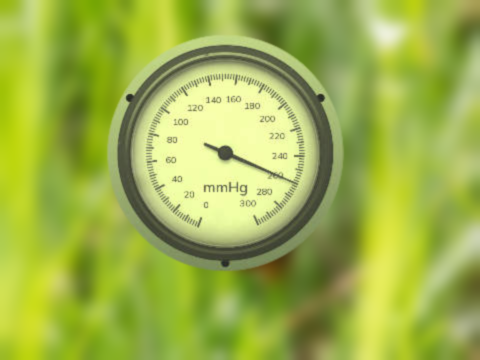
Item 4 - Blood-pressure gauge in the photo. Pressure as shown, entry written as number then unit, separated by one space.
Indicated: 260 mmHg
